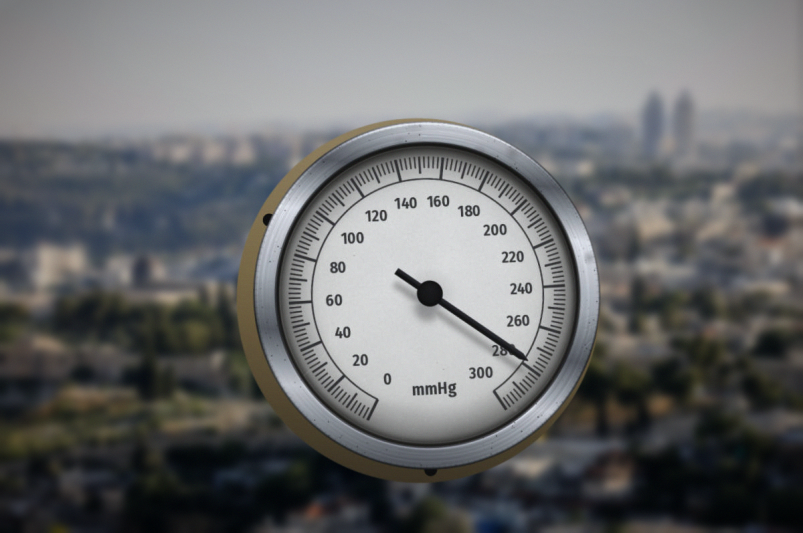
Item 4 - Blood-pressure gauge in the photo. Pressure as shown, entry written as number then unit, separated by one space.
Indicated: 278 mmHg
